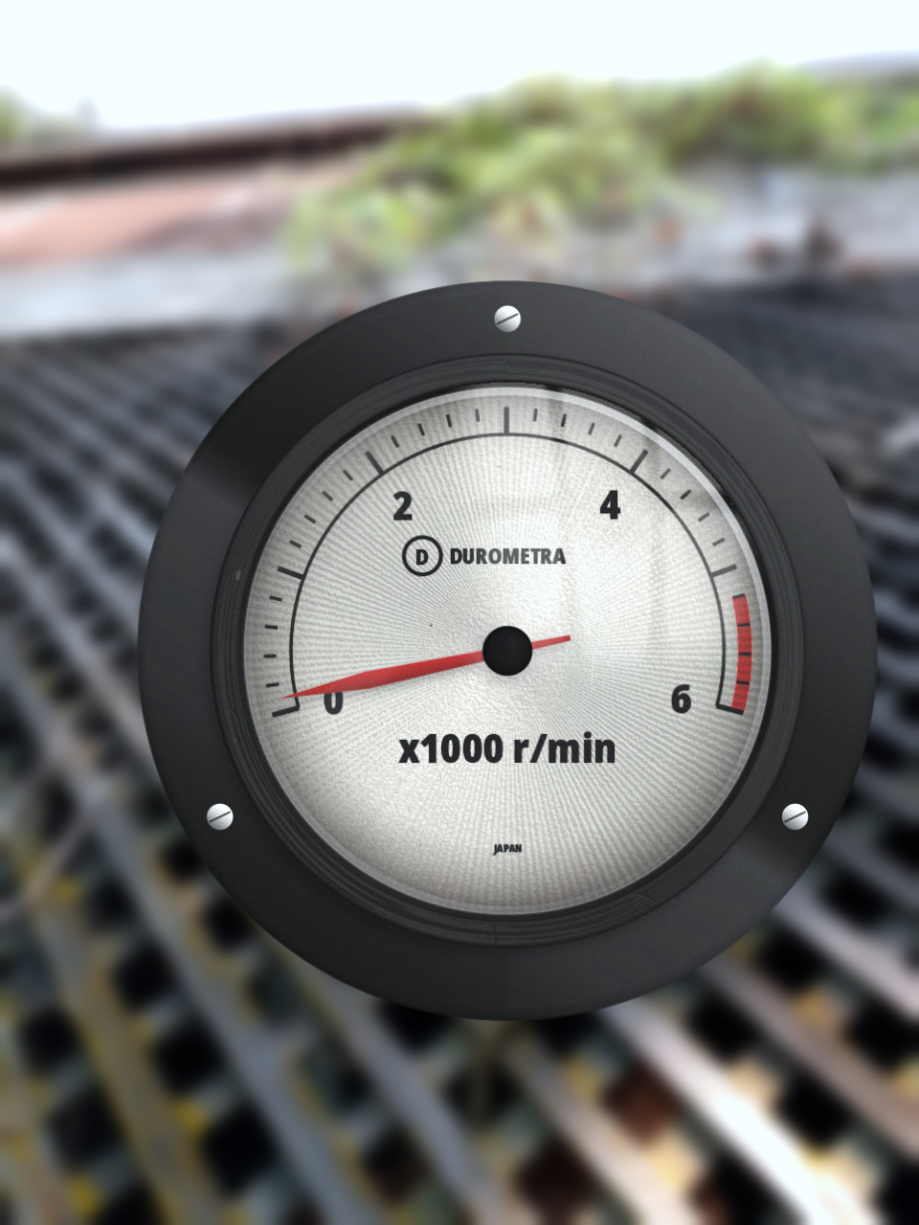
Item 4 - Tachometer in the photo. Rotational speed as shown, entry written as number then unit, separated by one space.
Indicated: 100 rpm
